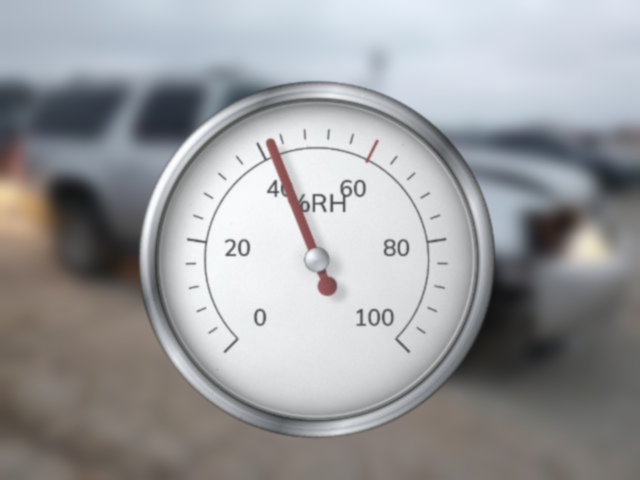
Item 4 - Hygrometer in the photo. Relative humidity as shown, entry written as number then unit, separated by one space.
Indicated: 42 %
